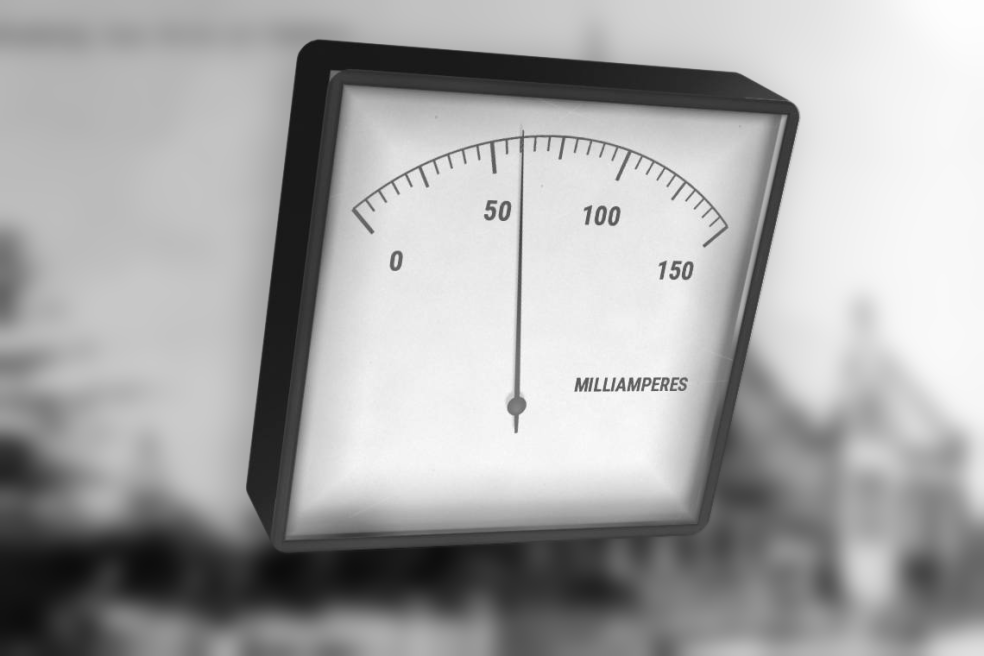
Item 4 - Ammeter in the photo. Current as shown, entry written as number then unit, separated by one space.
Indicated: 60 mA
